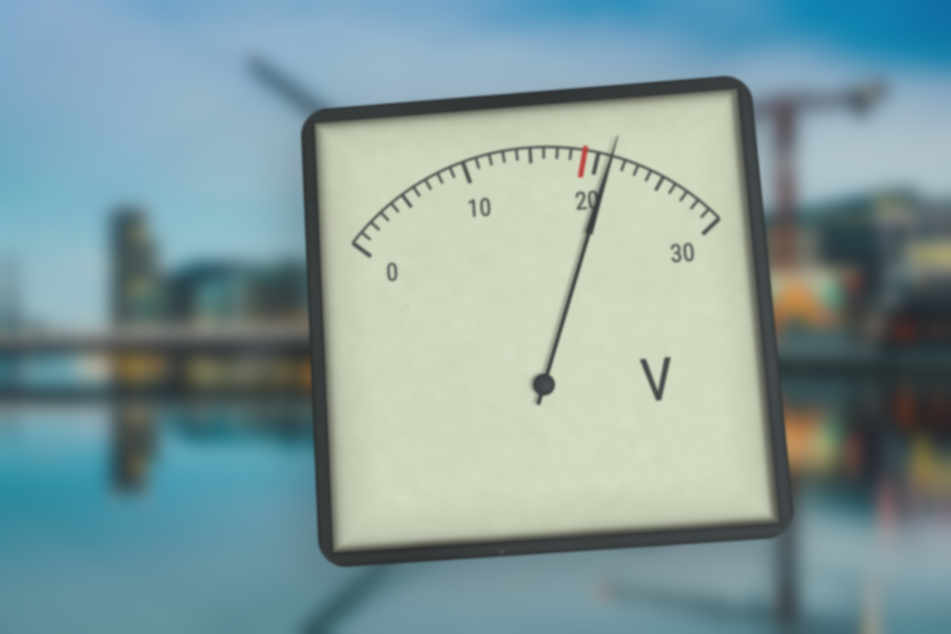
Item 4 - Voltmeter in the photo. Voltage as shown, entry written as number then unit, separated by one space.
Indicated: 21 V
